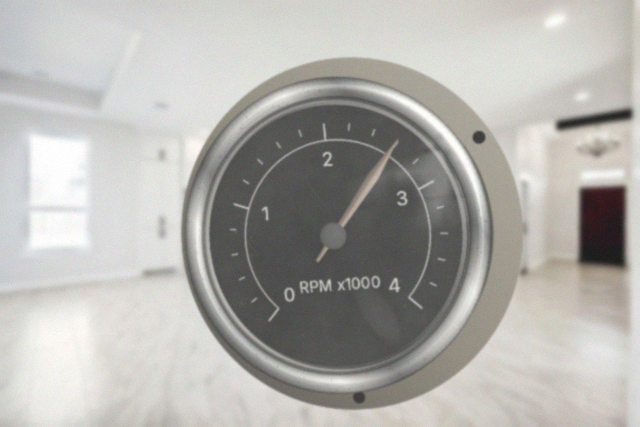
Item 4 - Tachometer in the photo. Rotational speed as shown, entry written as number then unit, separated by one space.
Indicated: 2600 rpm
